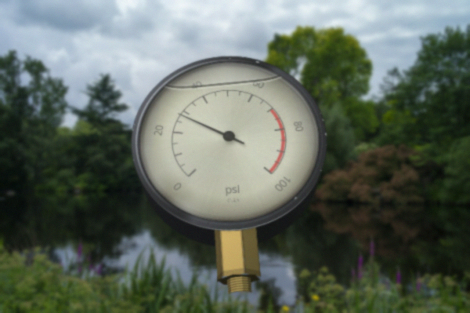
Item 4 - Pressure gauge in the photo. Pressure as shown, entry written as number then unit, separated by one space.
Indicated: 27.5 psi
